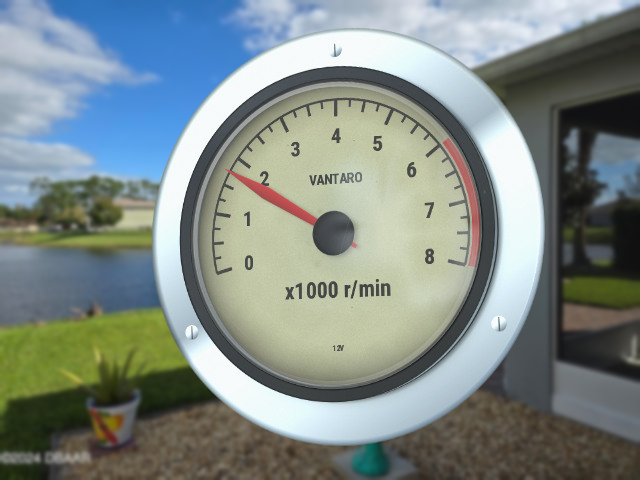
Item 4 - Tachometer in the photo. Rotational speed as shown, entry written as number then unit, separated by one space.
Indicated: 1750 rpm
